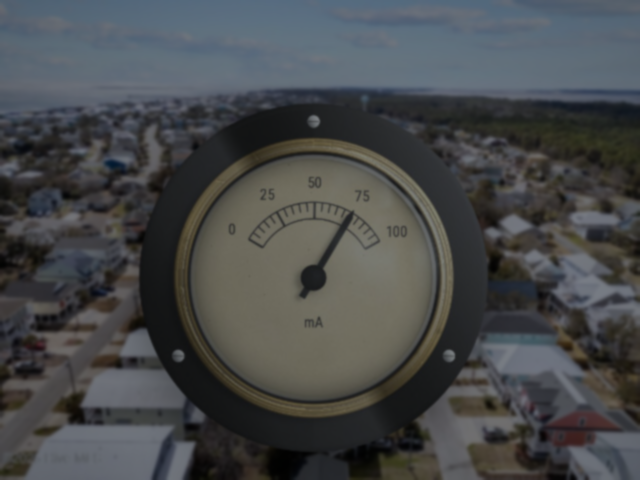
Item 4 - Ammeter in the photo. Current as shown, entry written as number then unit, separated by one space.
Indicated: 75 mA
